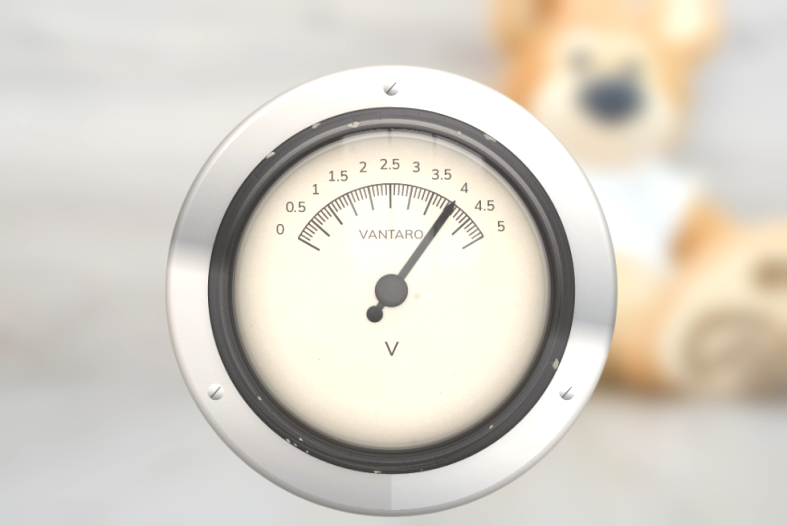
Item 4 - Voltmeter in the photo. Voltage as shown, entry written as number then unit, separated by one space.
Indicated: 4 V
